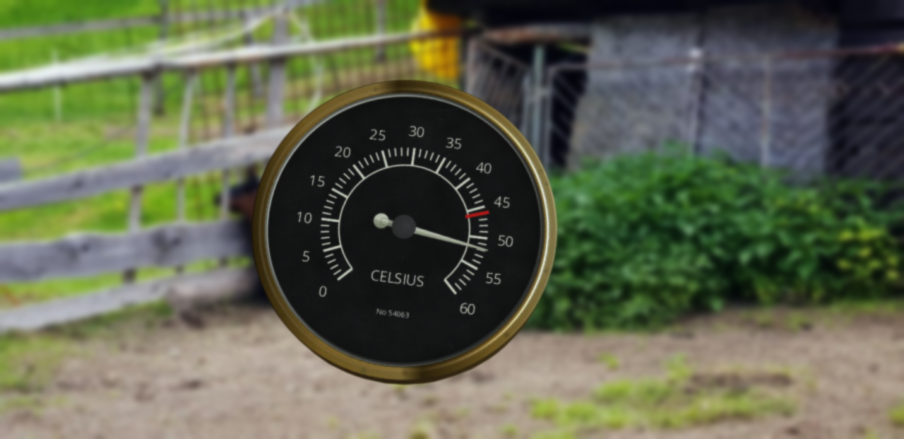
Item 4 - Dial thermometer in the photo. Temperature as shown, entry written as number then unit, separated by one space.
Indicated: 52 °C
